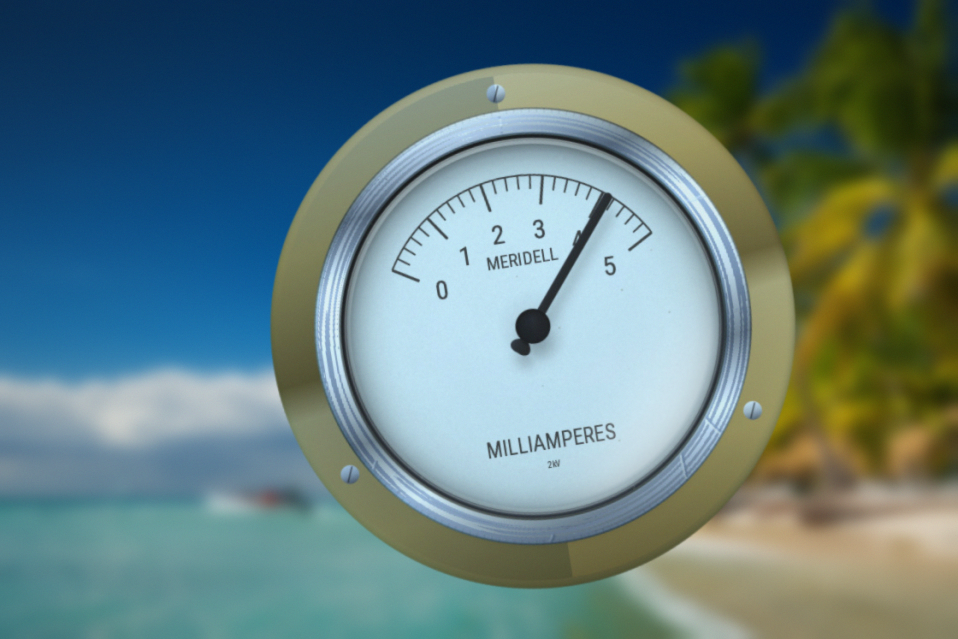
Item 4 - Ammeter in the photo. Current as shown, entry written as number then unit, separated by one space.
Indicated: 4.1 mA
